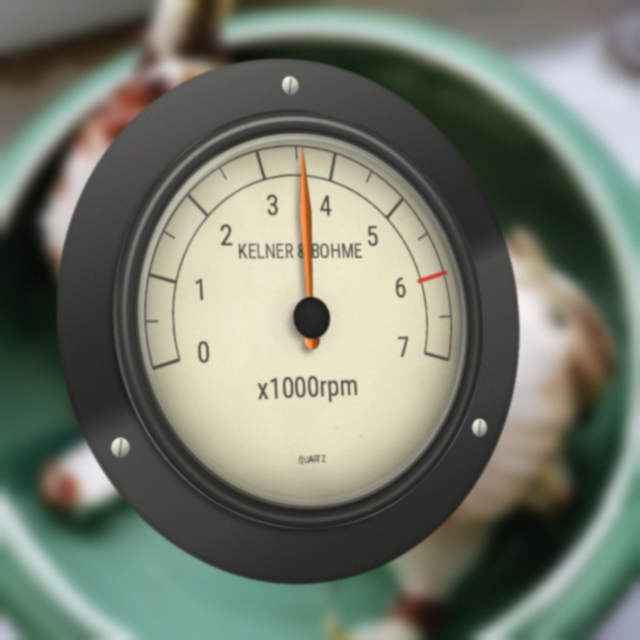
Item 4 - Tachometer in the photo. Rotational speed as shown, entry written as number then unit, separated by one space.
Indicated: 3500 rpm
